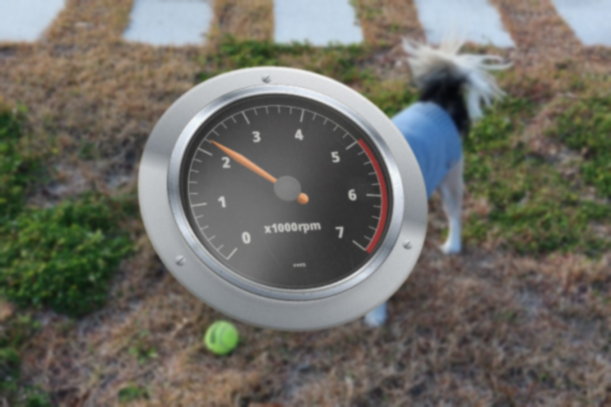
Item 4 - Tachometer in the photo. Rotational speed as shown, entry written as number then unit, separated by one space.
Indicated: 2200 rpm
